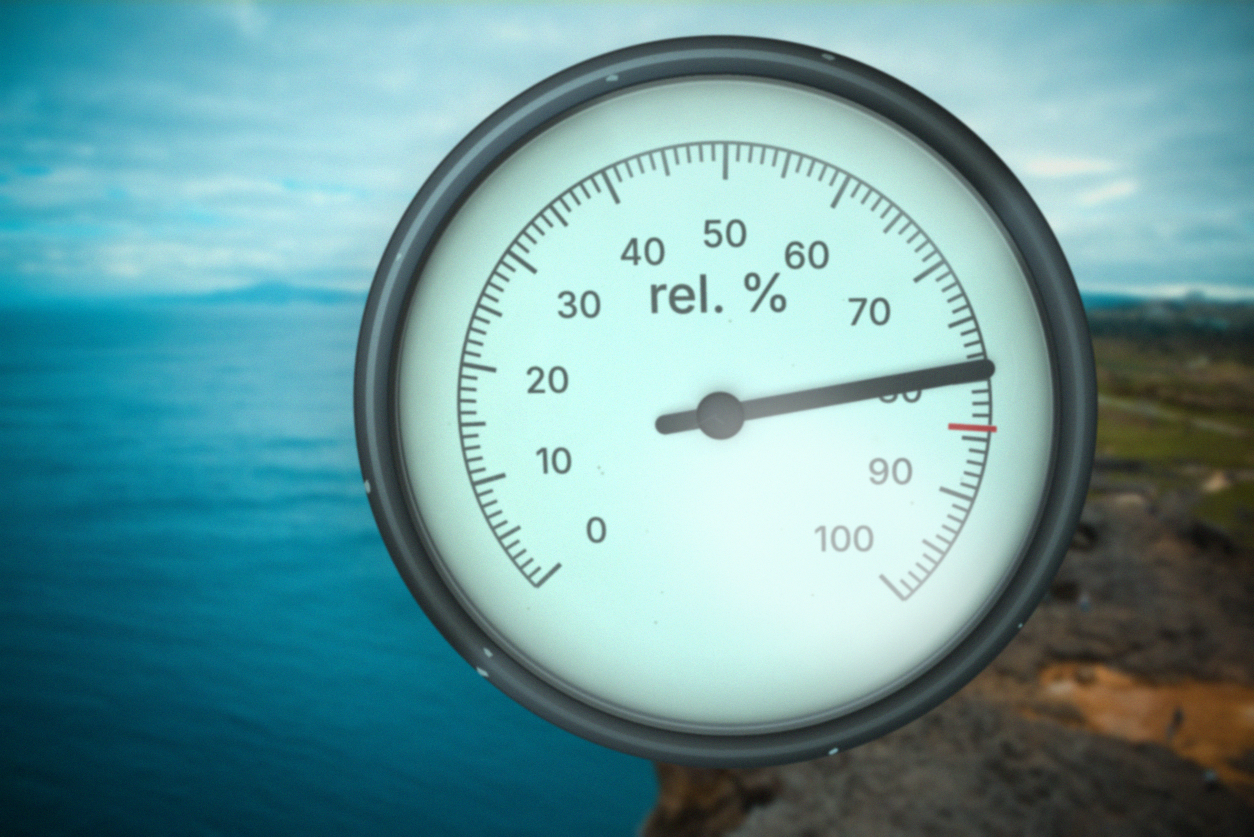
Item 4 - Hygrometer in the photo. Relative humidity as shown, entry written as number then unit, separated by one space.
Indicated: 79 %
